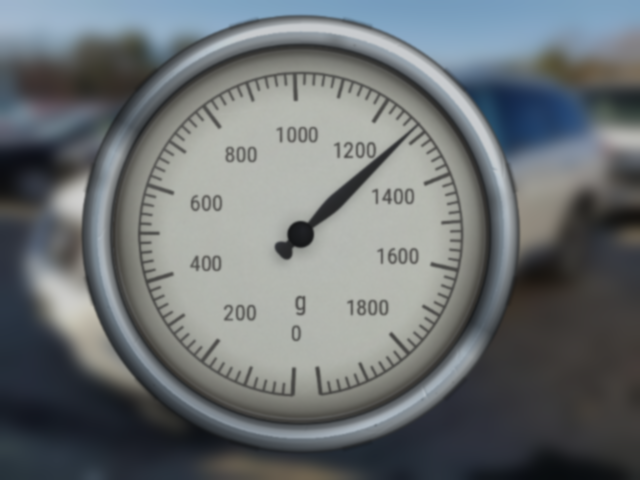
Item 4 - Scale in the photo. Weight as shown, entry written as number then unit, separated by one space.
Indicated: 1280 g
